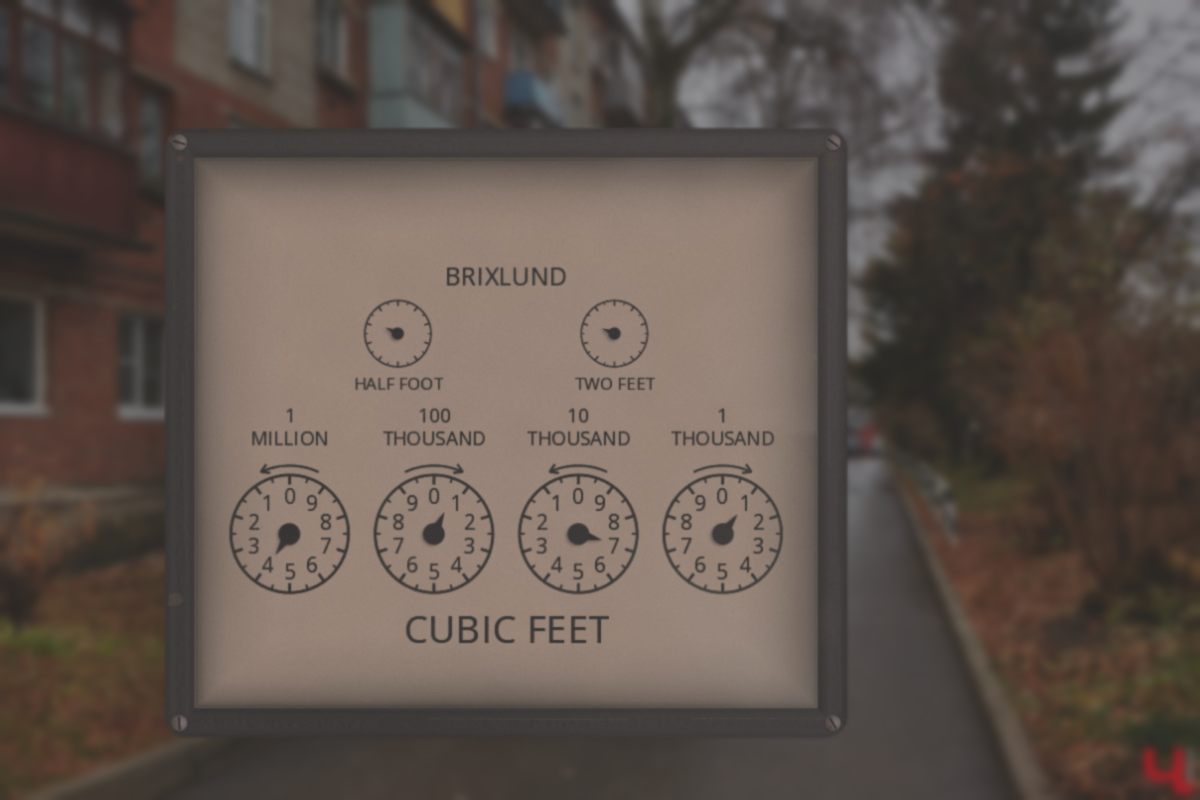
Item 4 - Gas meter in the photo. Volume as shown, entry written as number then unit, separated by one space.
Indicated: 407100 ft³
